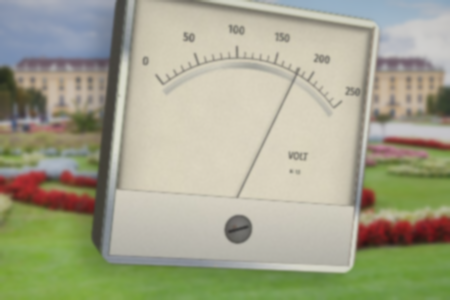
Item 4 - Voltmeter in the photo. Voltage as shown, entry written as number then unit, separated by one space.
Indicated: 180 V
